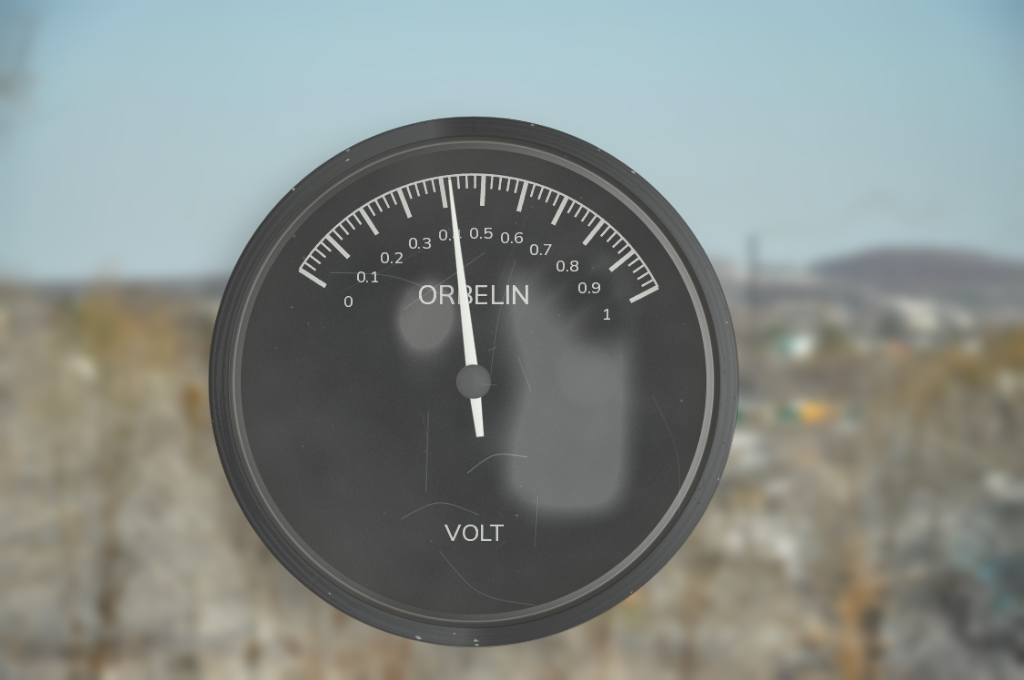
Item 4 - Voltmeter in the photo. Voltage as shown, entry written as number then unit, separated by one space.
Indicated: 0.42 V
